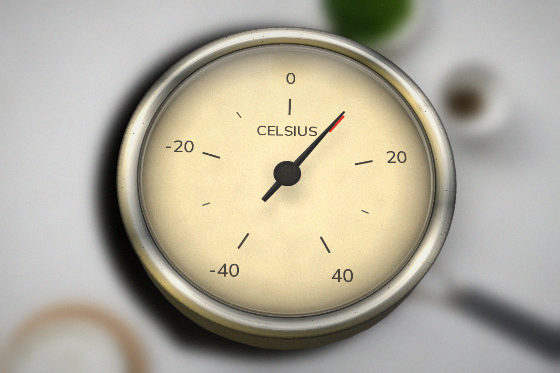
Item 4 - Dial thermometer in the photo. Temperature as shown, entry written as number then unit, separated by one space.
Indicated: 10 °C
